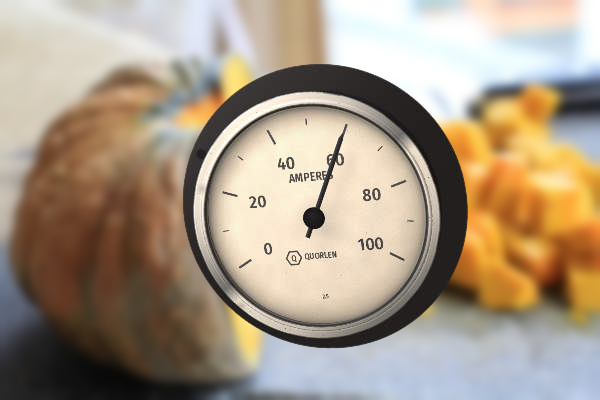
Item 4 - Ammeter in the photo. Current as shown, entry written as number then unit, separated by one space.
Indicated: 60 A
